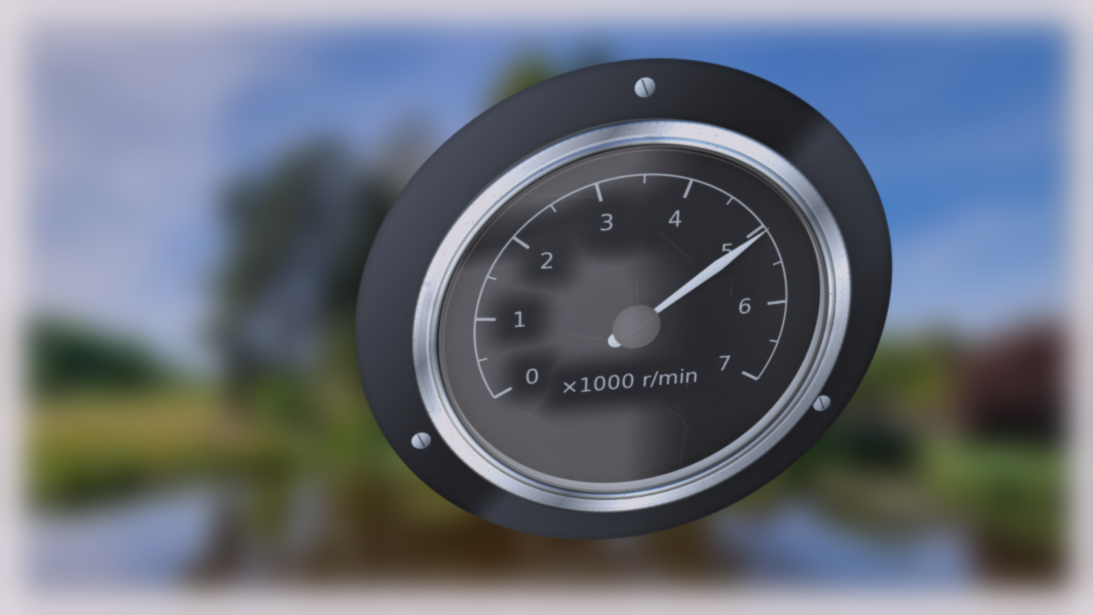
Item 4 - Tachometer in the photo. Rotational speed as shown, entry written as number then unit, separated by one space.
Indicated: 5000 rpm
